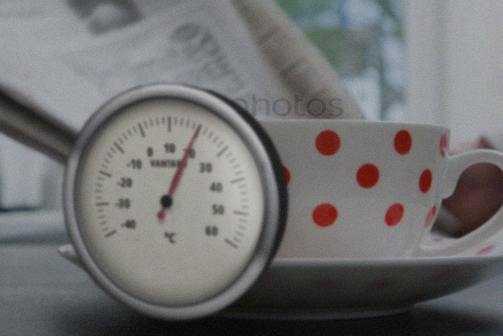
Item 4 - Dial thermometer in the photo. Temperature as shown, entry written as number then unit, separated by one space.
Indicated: 20 °C
